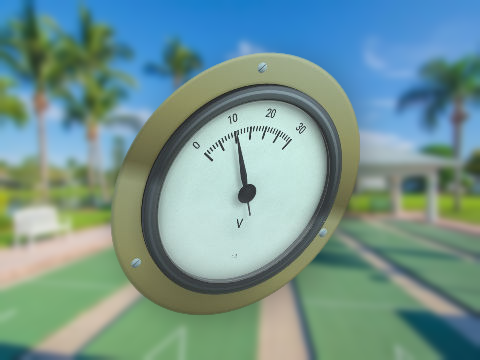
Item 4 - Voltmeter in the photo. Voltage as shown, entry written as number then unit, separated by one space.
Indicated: 10 V
